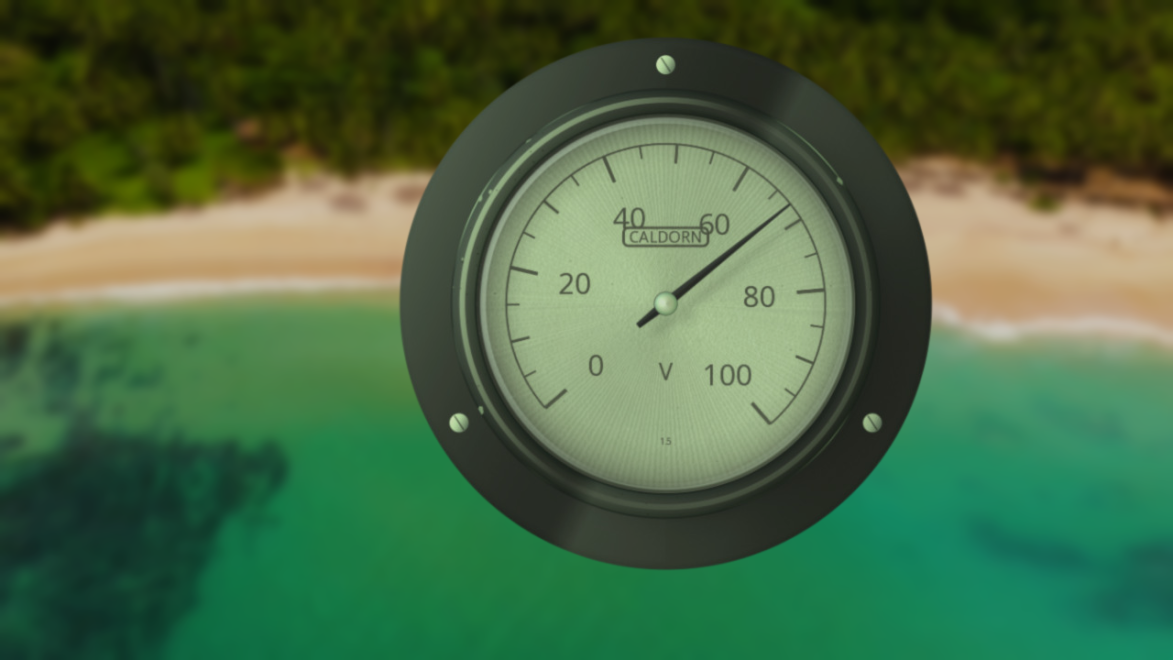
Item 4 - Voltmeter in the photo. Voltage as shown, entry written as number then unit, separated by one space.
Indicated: 67.5 V
